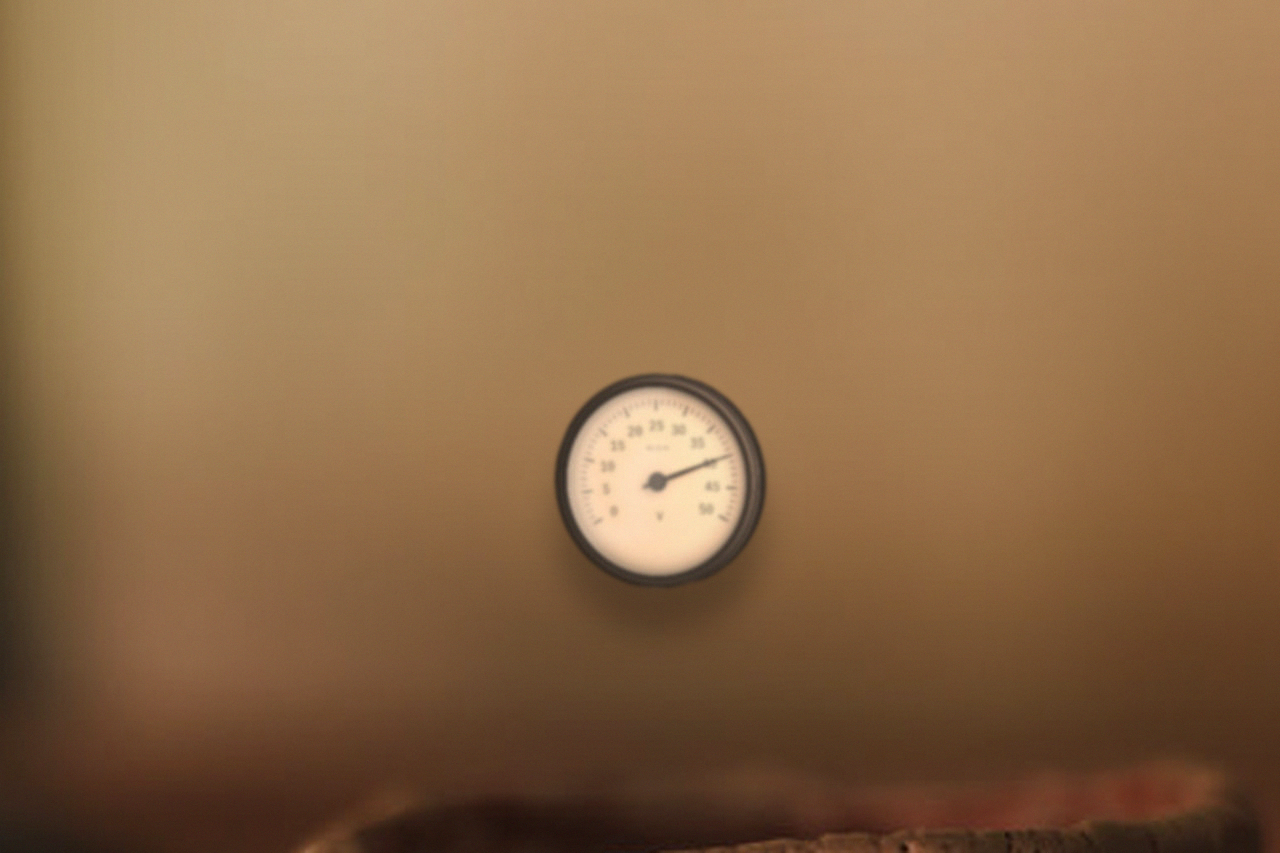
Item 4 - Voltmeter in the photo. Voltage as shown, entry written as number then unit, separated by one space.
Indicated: 40 V
